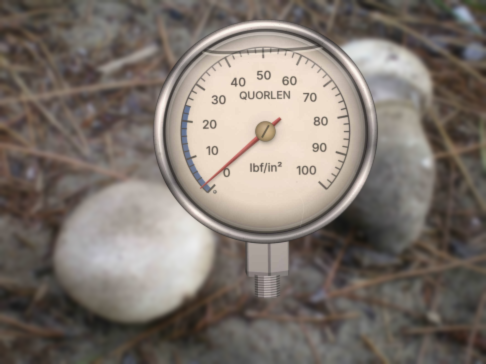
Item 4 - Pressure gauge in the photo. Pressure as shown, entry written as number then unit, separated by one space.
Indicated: 2 psi
